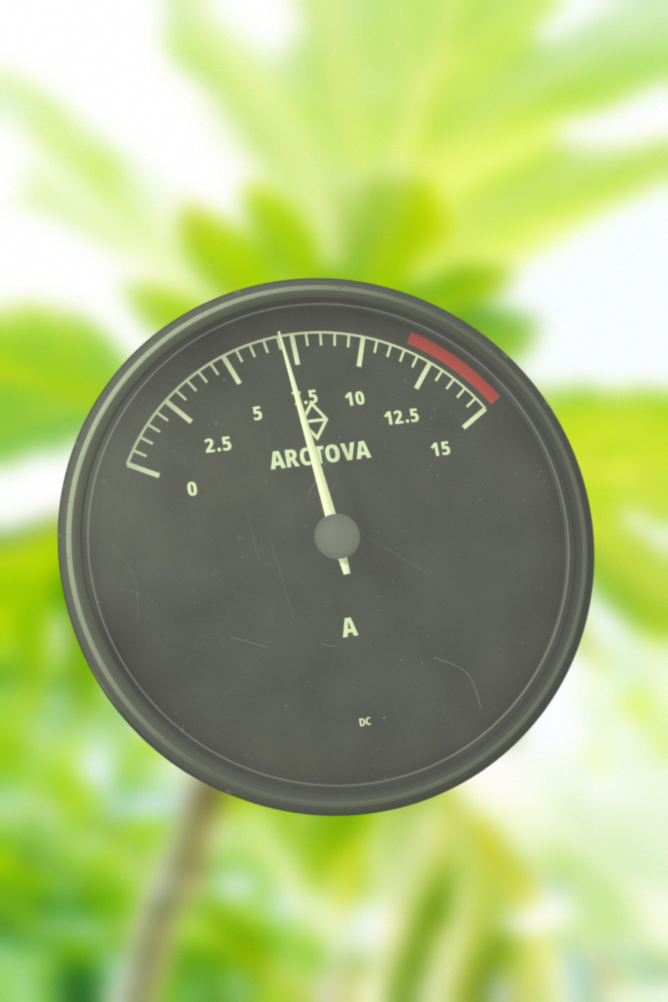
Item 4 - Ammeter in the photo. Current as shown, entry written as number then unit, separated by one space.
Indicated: 7 A
